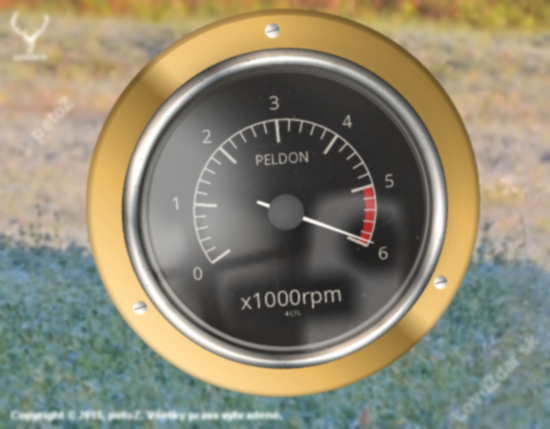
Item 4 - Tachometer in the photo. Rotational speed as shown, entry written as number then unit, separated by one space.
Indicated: 5900 rpm
